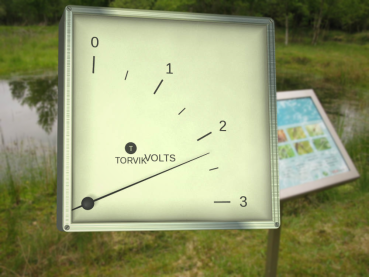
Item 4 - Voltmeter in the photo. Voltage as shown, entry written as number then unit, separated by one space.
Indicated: 2.25 V
